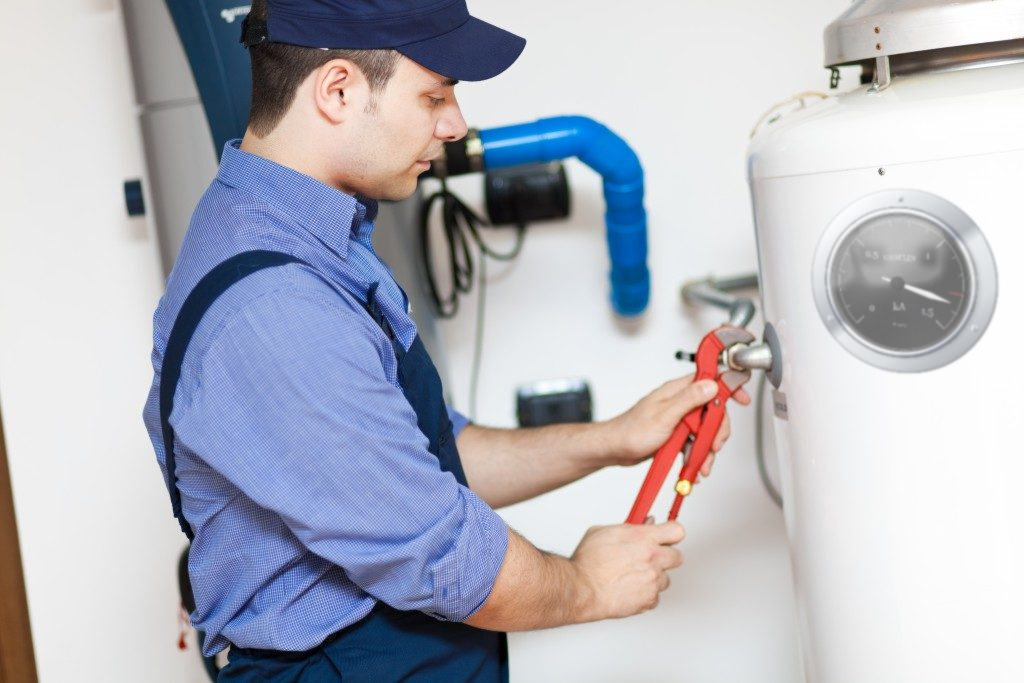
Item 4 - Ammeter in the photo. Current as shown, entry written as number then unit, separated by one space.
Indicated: 1.35 kA
